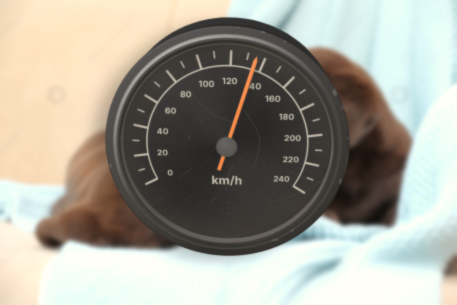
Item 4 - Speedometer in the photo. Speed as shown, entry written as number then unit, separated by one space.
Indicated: 135 km/h
